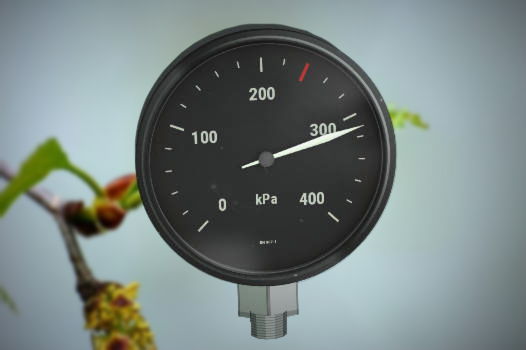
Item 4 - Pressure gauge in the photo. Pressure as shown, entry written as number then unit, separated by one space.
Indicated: 310 kPa
